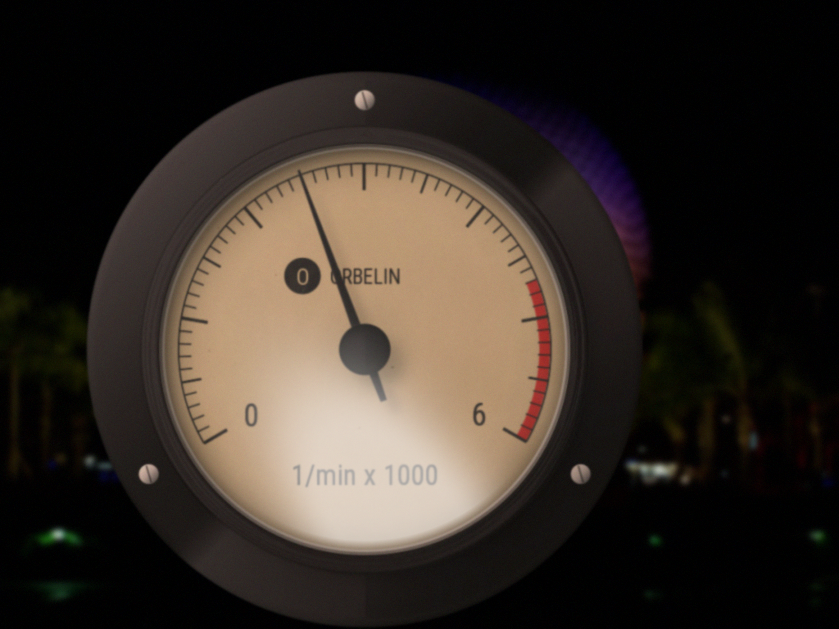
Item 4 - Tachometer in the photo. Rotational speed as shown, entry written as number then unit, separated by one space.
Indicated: 2500 rpm
